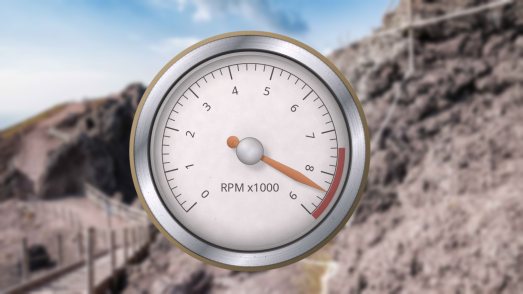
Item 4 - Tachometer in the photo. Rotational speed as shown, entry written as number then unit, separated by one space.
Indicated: 8400 rpm
